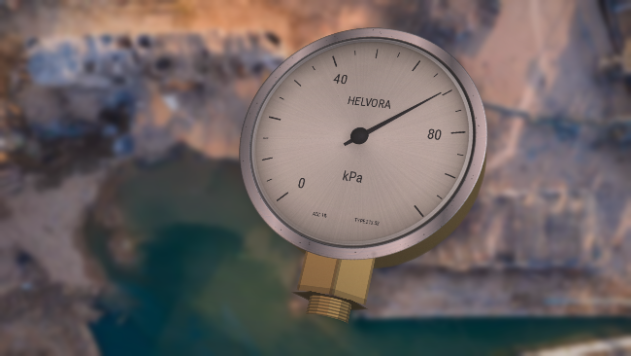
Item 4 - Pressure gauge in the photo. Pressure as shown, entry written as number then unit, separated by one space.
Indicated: 70 kPa
